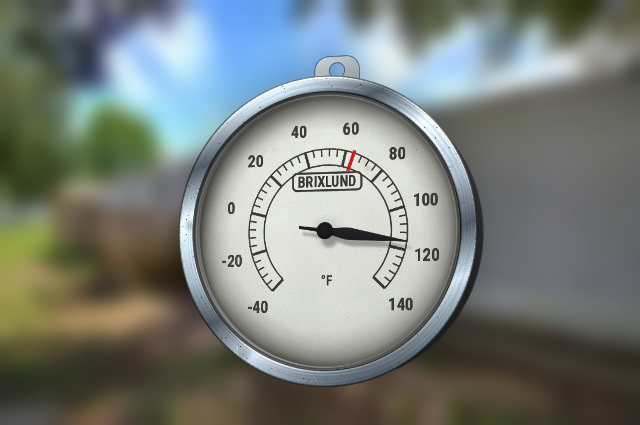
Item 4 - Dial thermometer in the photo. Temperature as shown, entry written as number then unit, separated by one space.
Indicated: 116 °F
